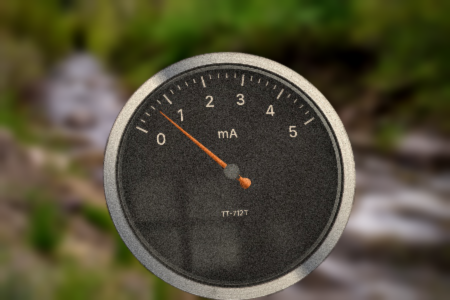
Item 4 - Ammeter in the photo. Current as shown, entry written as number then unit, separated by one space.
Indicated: 0.6 mA
